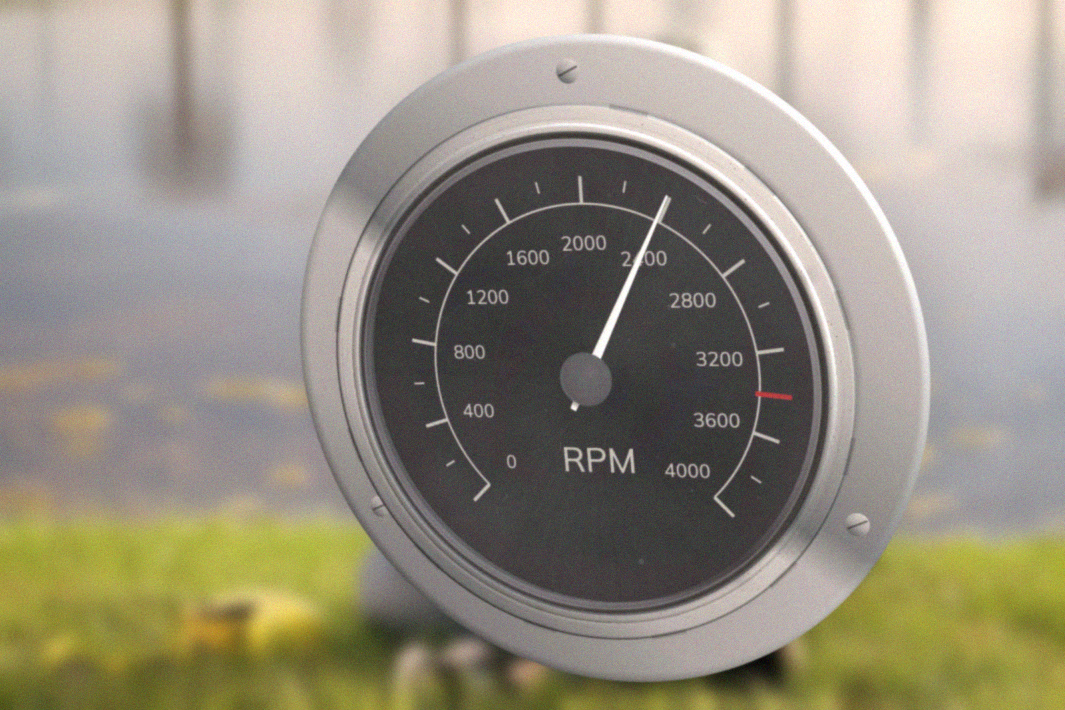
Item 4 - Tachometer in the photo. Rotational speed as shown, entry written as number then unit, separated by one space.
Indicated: 2400 rpm
